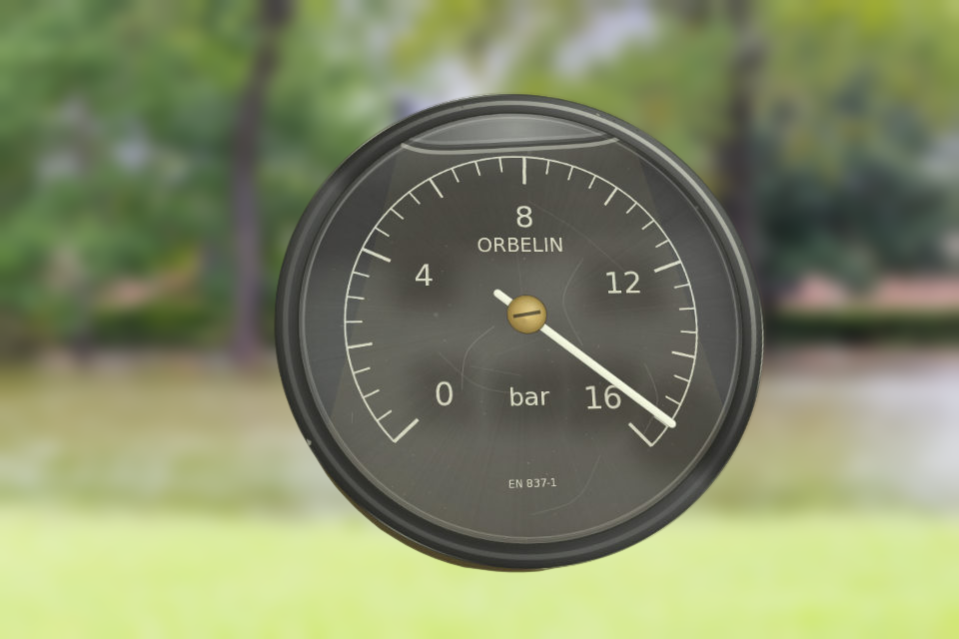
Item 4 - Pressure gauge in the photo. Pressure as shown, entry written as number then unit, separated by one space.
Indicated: 15.5 bar
